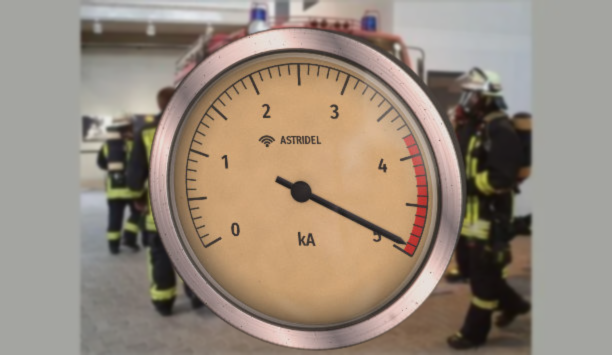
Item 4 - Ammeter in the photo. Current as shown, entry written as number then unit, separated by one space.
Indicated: 4.9 kA
